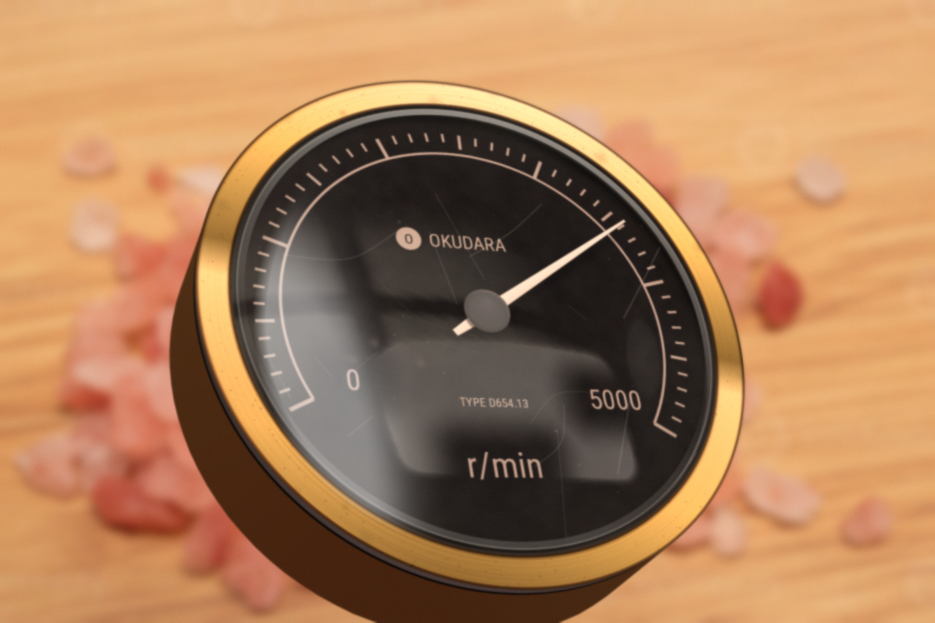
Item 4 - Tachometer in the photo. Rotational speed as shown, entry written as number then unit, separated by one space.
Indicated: 3600 rpm
